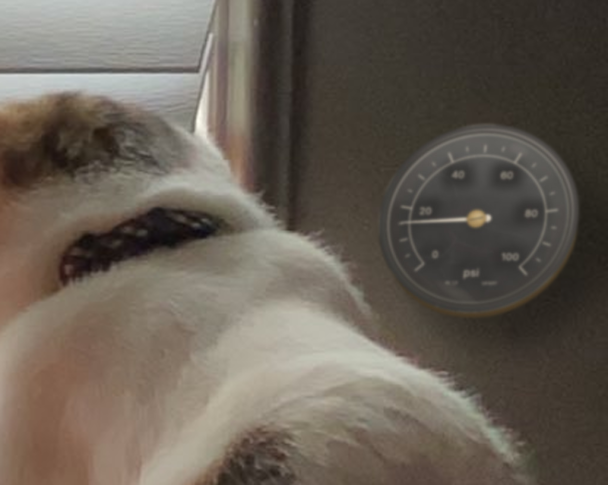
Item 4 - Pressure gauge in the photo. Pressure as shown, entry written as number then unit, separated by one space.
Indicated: 15 psi
